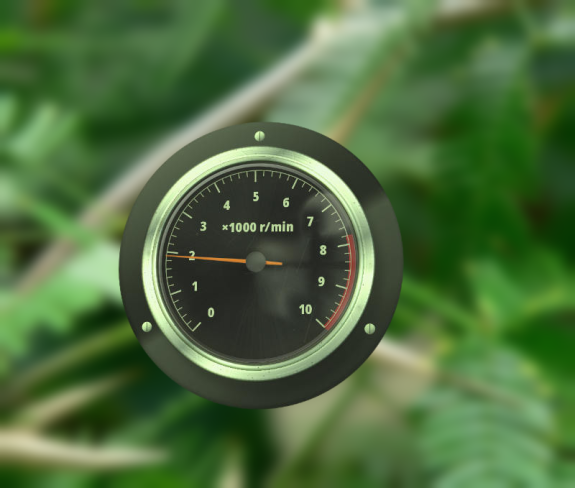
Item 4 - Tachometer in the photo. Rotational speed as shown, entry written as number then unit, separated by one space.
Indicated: 1900 rpm
